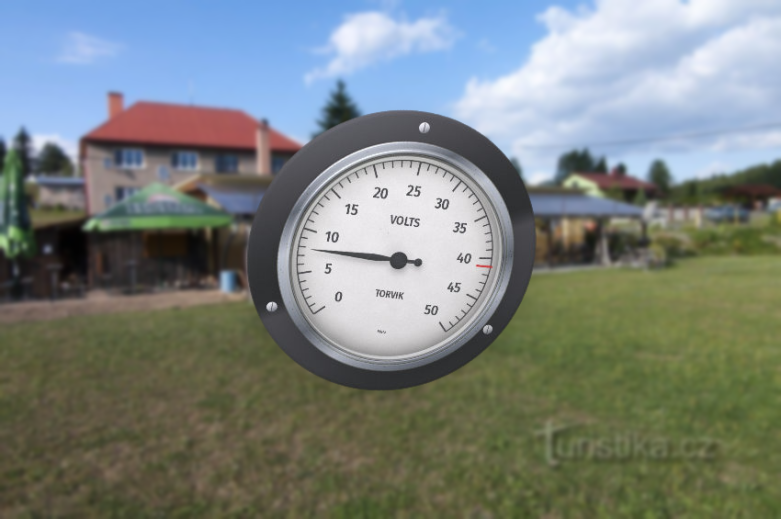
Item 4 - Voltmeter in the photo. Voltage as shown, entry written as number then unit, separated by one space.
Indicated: 8 V
